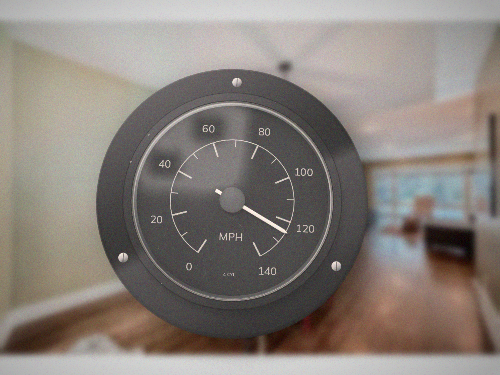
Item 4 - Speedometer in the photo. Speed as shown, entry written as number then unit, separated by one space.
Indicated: 125 mph
